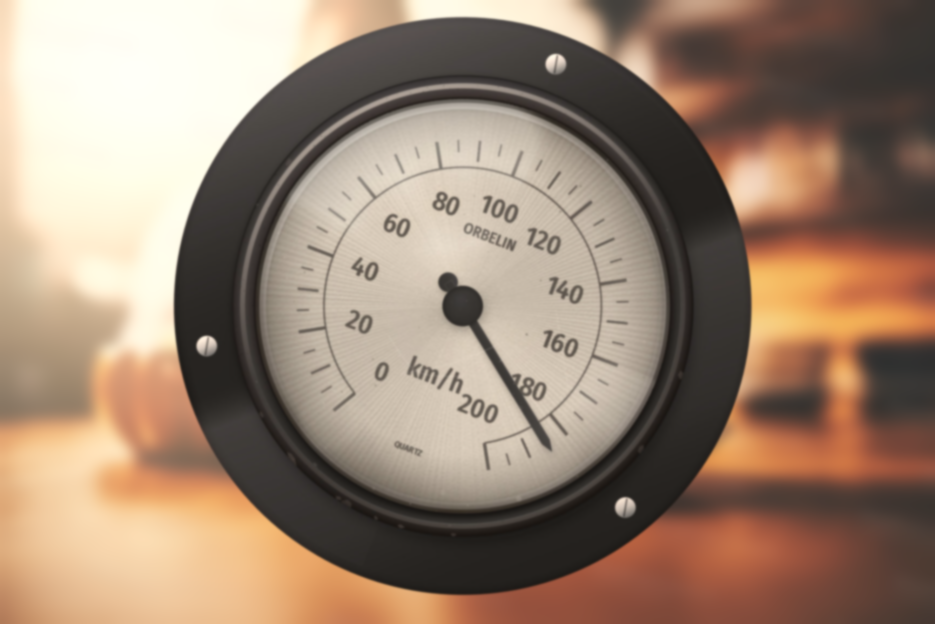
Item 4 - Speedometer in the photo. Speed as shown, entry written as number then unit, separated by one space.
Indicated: 185 km/h
